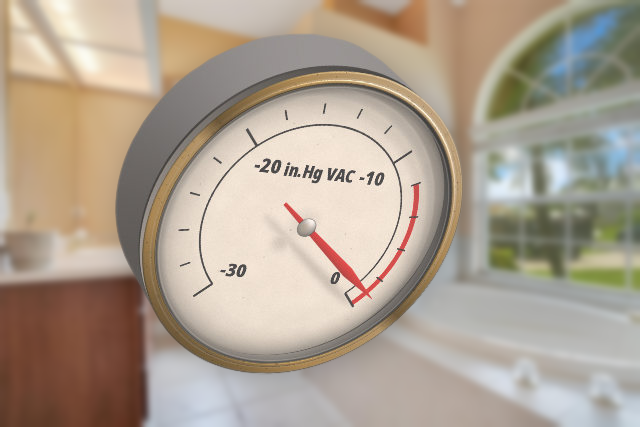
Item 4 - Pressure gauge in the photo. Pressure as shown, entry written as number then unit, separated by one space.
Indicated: -1 inHg
